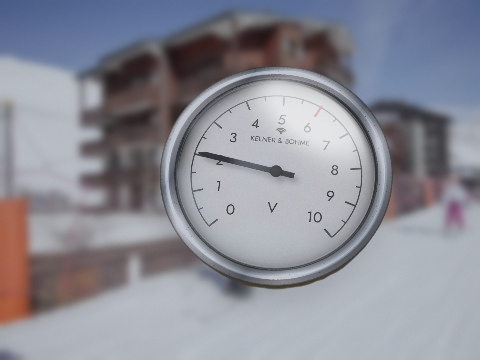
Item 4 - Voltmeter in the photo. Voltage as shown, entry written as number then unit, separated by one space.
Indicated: 2 V
